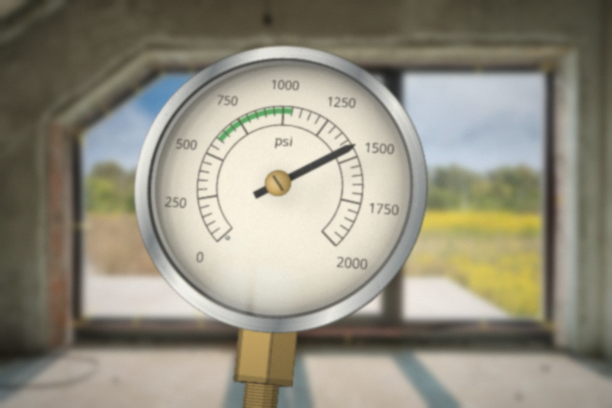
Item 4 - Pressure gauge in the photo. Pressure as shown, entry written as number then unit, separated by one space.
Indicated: 1450 psi
